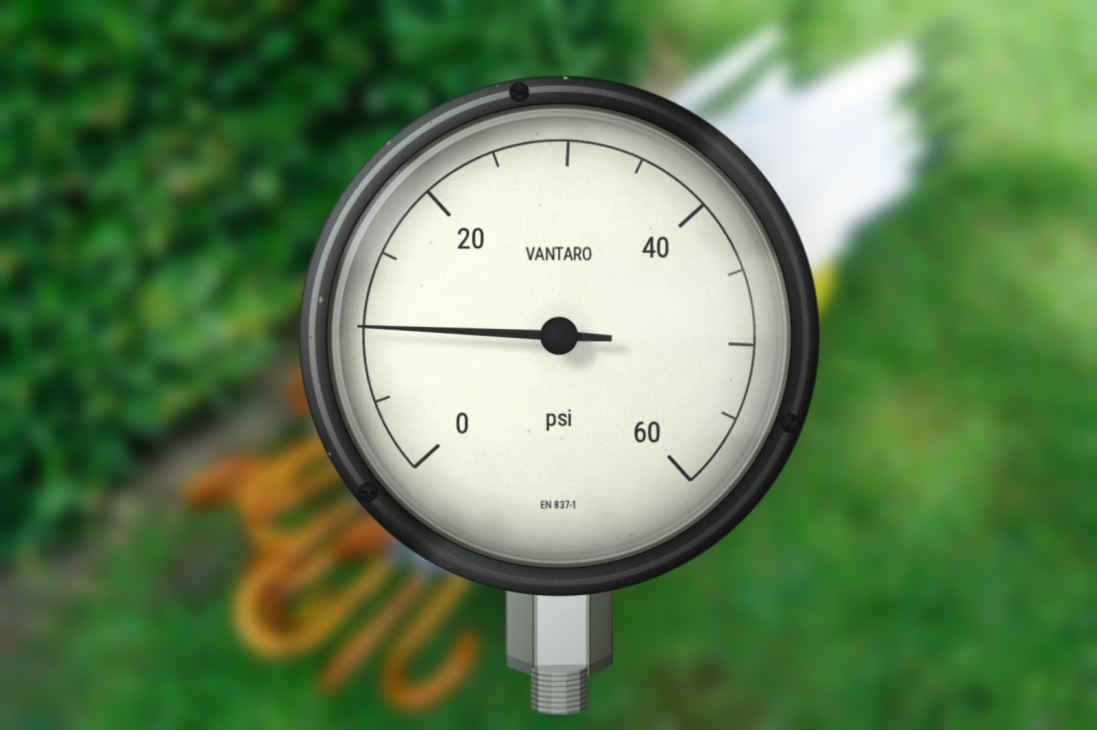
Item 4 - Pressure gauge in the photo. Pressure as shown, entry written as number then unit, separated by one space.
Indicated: 10 psi
